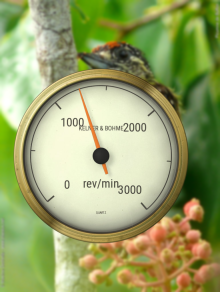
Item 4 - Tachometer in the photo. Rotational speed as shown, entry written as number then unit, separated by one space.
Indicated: 1250 rpm
